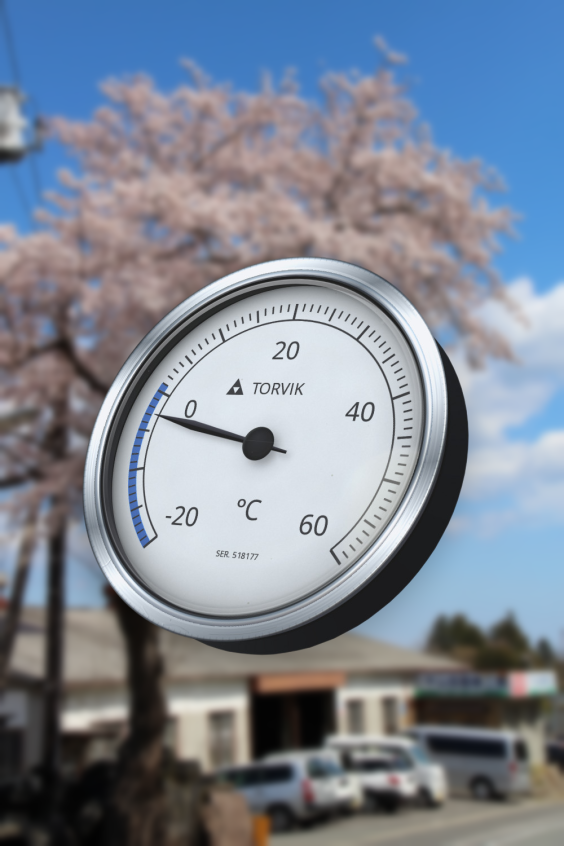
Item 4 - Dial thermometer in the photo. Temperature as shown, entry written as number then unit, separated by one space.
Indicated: -3 °C
